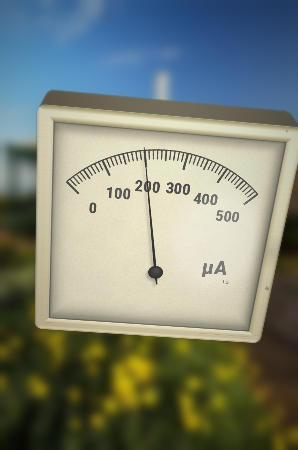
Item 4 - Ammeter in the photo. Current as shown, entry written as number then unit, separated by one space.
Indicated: 200 µA
